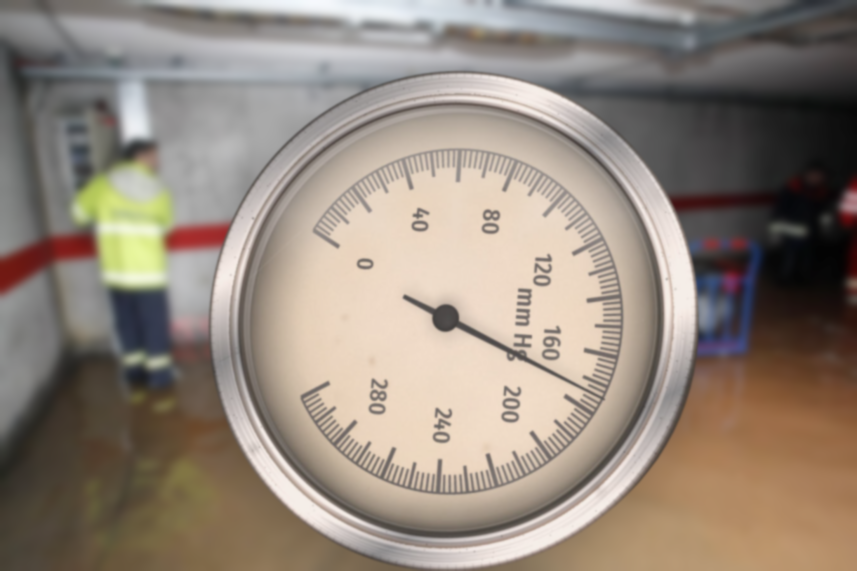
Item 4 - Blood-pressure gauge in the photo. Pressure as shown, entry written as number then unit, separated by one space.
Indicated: 174 mmHg
